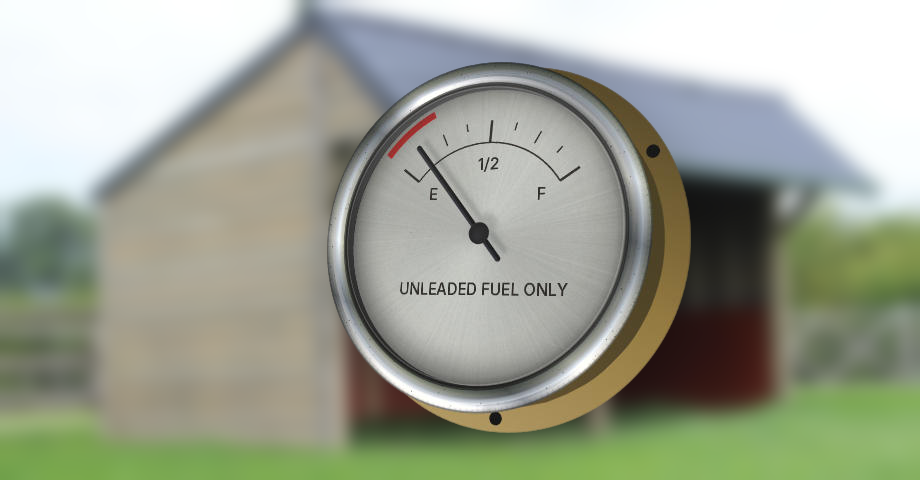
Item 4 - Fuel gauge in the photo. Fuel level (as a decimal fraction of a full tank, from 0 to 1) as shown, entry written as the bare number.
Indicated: 0.125
